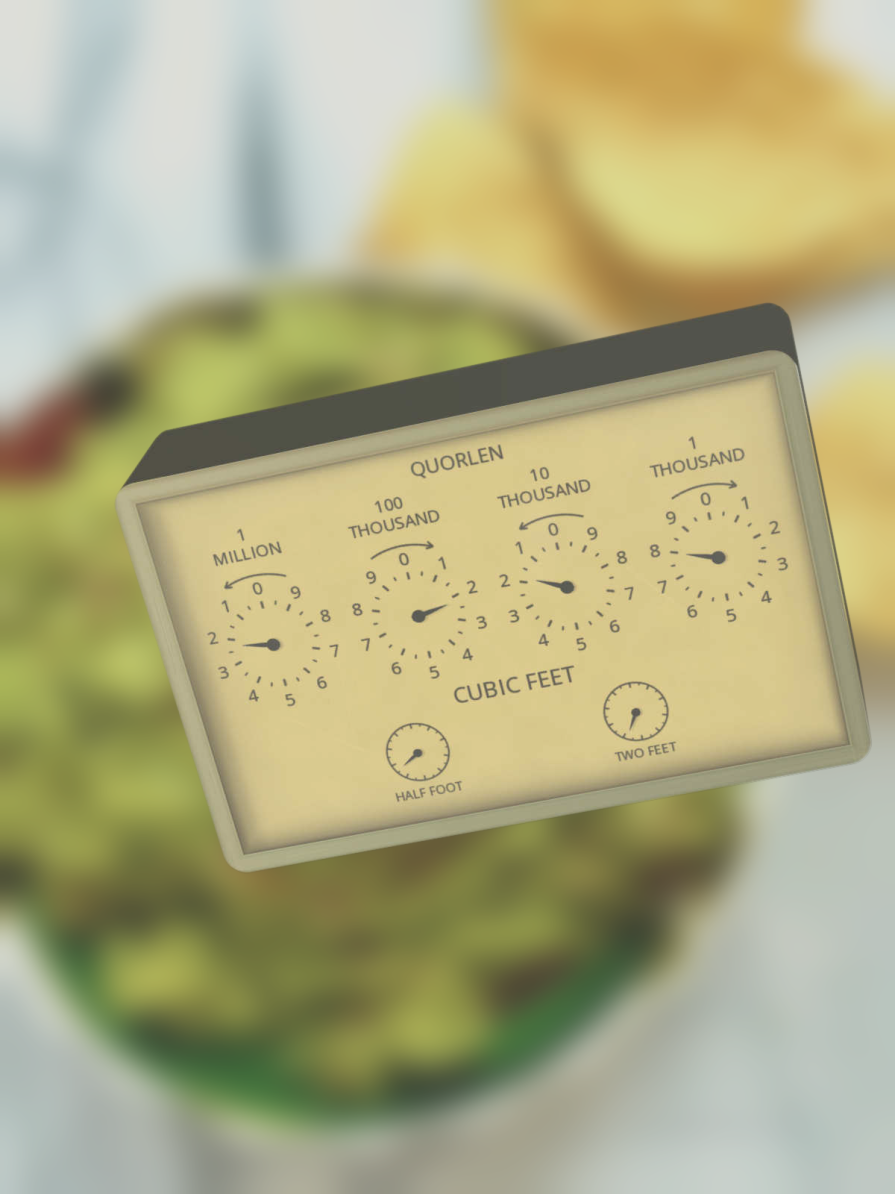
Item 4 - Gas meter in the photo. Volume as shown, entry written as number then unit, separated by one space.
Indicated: 221800 ft³
